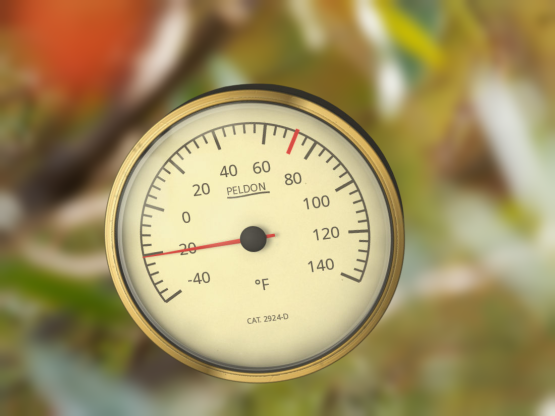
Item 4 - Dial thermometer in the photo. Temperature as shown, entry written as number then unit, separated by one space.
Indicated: -20 °F
